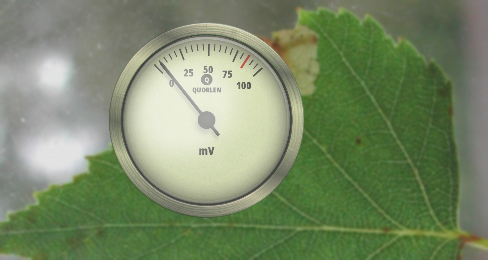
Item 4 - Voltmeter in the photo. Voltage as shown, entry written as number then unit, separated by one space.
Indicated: 5 mV
